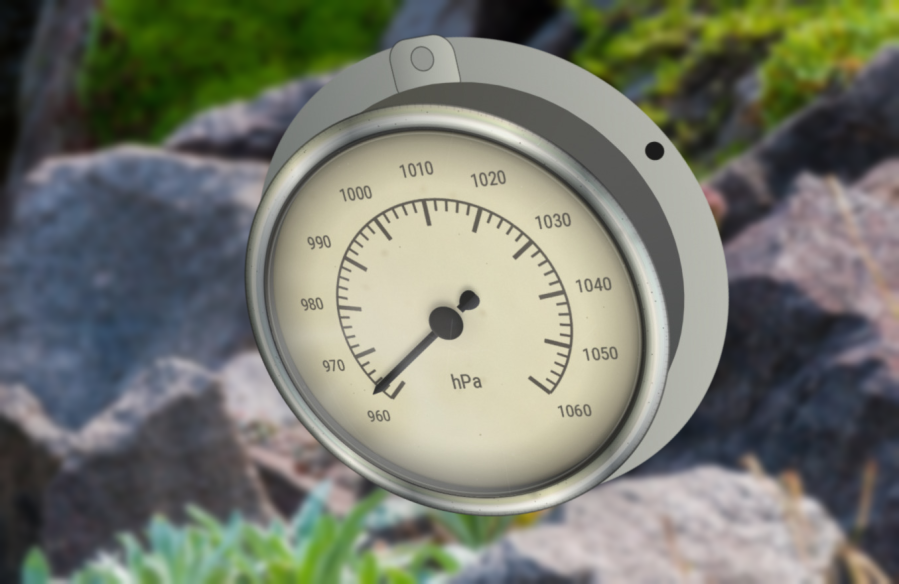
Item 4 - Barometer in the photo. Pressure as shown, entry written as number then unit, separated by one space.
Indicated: 963 hPa
